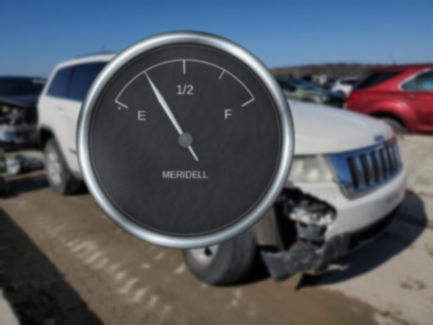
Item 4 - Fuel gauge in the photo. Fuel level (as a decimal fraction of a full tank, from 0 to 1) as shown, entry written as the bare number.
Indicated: 0.25
